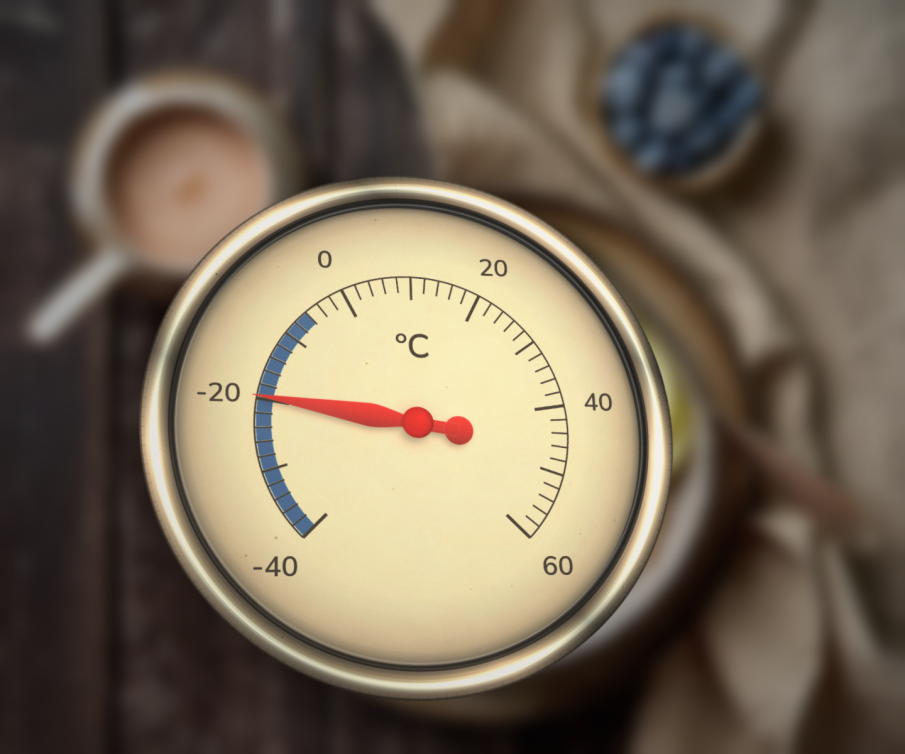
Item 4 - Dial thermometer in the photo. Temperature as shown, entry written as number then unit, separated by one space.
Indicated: -20 °C
